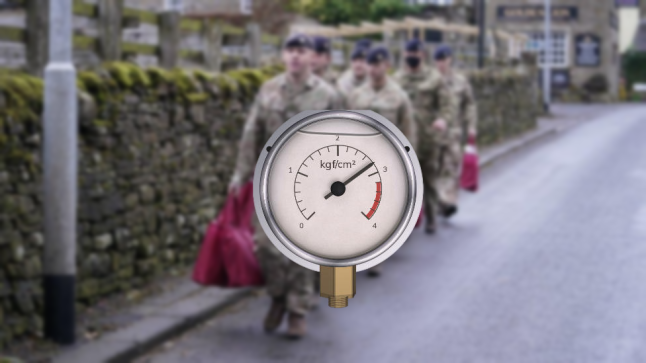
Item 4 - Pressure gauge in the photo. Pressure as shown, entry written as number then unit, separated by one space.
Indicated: 2.8 kg/cm²
